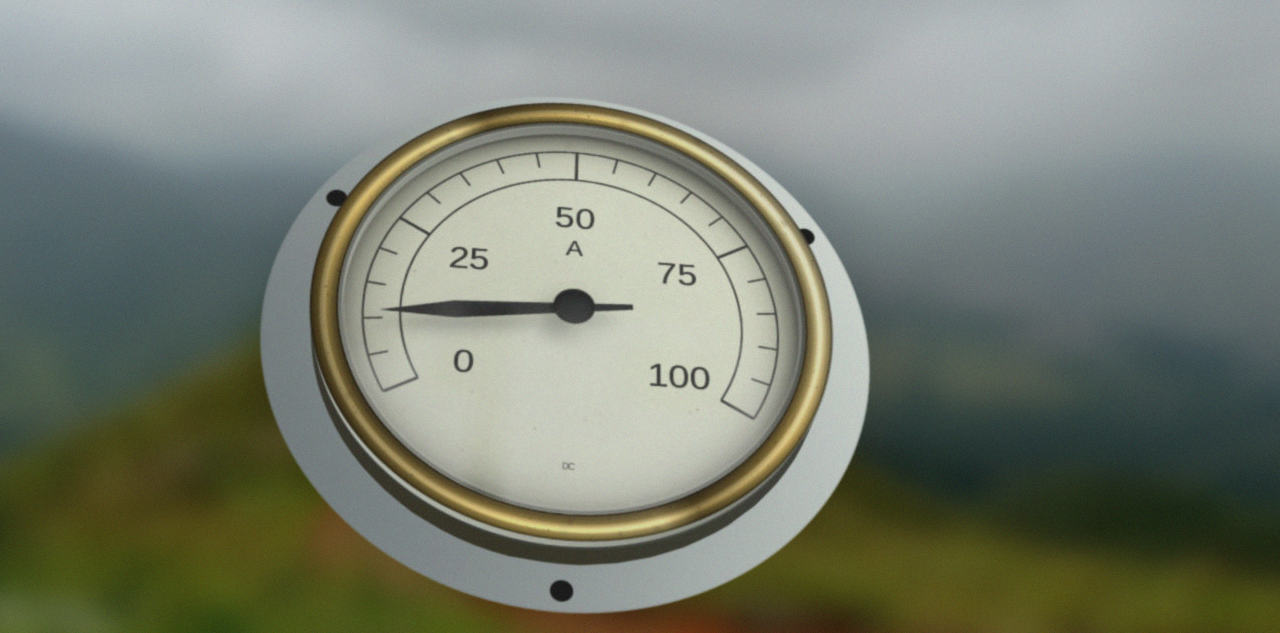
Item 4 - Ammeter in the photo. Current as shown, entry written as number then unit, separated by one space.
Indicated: 10 A
